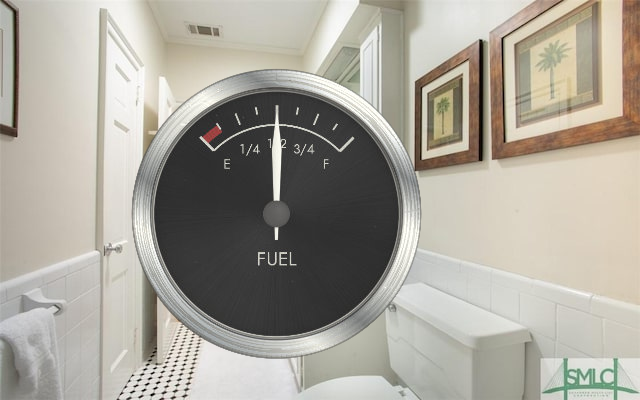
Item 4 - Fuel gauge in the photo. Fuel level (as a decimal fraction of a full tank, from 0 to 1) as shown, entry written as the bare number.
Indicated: 0.5
